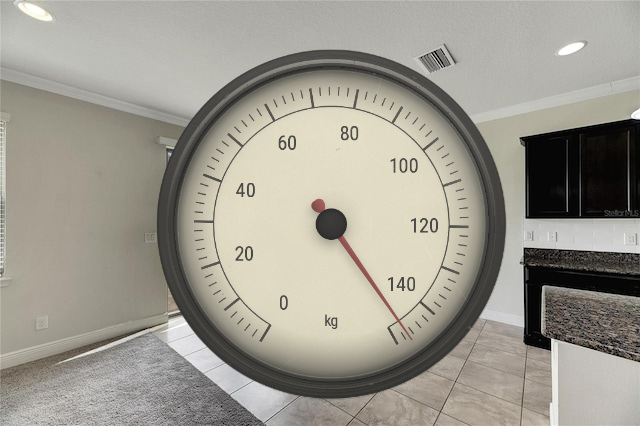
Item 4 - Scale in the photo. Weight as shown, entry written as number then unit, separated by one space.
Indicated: 147 kg
